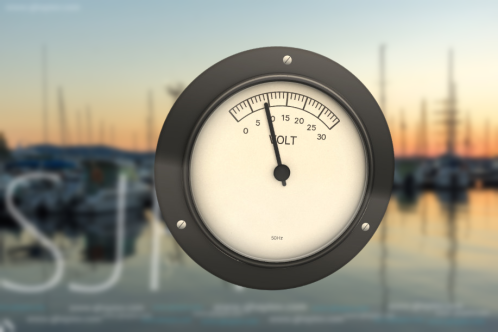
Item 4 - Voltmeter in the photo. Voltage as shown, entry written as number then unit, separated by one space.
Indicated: 9 V
